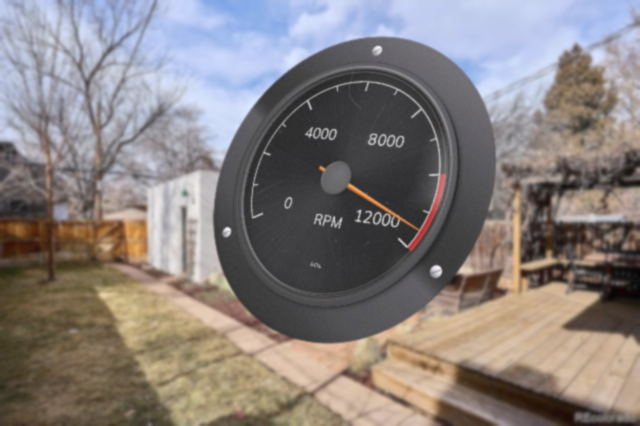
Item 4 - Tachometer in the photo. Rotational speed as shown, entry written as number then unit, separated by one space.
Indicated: 11500 rpm
